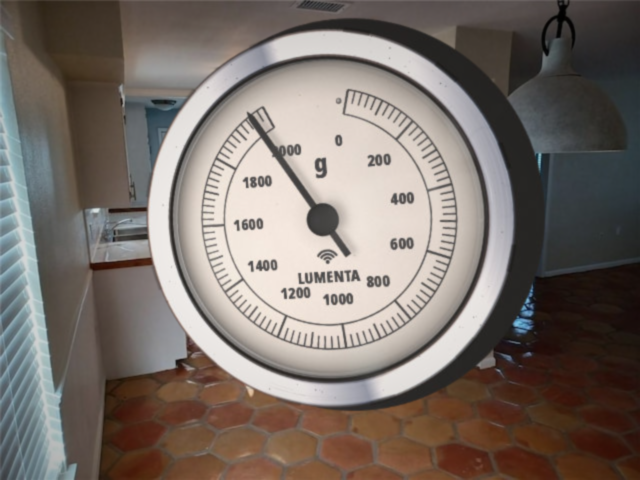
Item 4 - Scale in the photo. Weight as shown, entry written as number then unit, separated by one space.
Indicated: 1960 g
